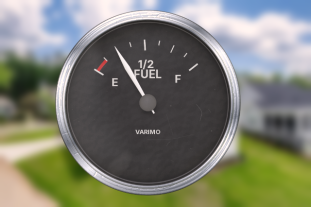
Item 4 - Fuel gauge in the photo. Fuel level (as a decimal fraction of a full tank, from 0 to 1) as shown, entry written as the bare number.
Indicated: 0.25
